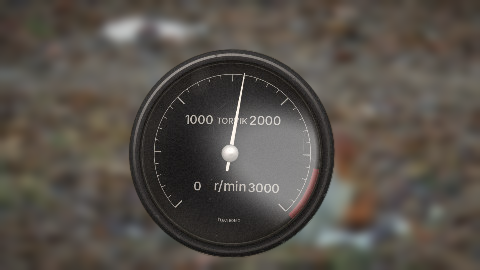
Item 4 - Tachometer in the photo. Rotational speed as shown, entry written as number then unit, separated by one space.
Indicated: 1600 rpm
